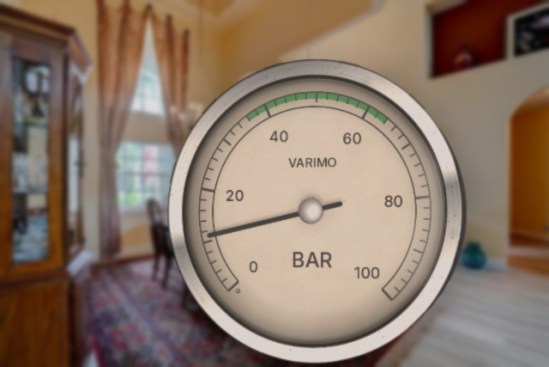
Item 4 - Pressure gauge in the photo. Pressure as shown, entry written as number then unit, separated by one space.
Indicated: 11 bar
